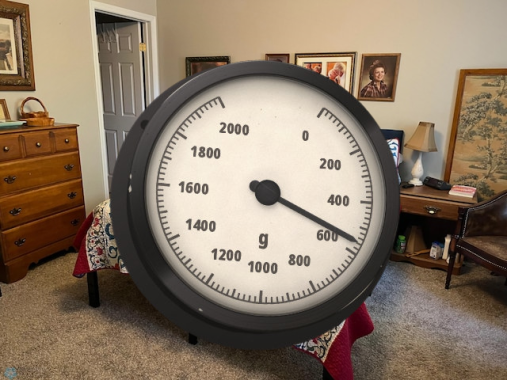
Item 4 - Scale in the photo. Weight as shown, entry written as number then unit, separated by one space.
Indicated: 560 g
